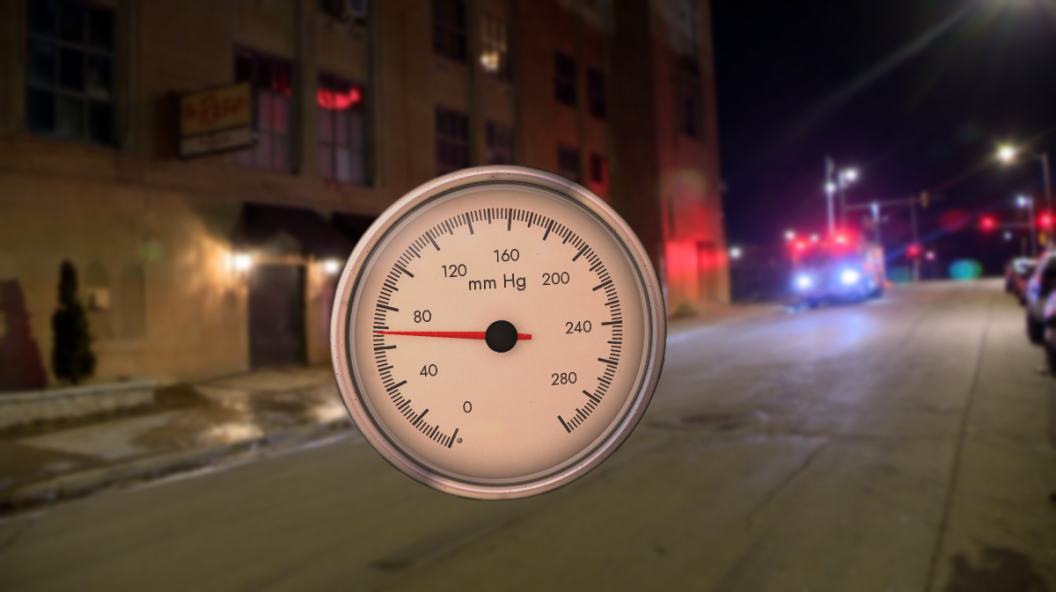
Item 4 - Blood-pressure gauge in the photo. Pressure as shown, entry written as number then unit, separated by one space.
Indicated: 68 mmHg
